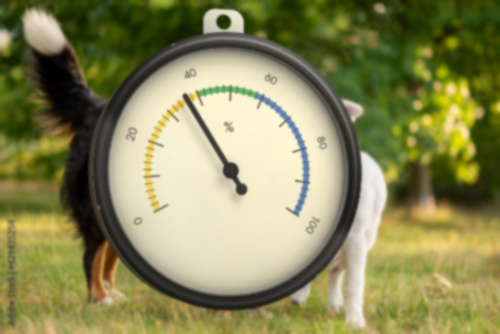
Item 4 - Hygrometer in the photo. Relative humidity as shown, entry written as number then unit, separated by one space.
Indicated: 36 %
